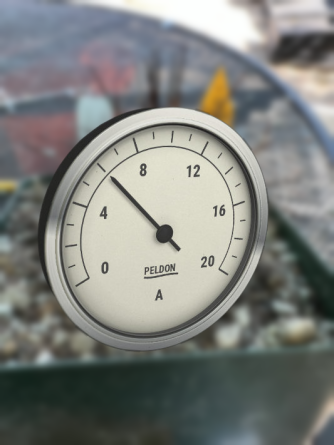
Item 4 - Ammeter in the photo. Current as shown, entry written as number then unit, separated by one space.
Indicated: 6 A
